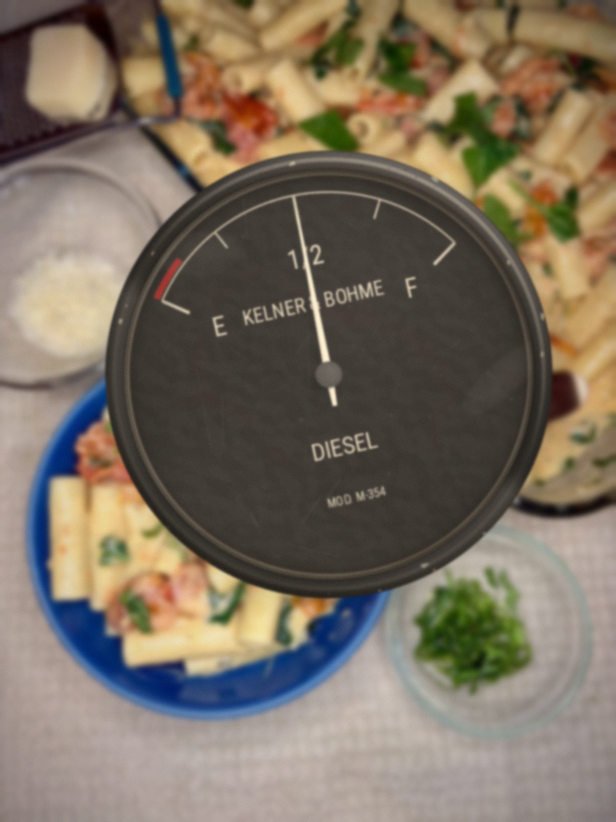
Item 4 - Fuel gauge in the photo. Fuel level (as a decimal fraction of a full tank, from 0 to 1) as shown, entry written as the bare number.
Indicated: 0.5
